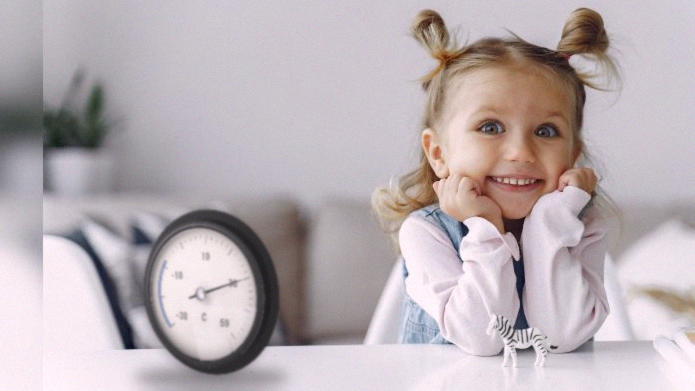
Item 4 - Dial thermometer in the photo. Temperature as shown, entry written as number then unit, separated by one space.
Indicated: 30 °C
